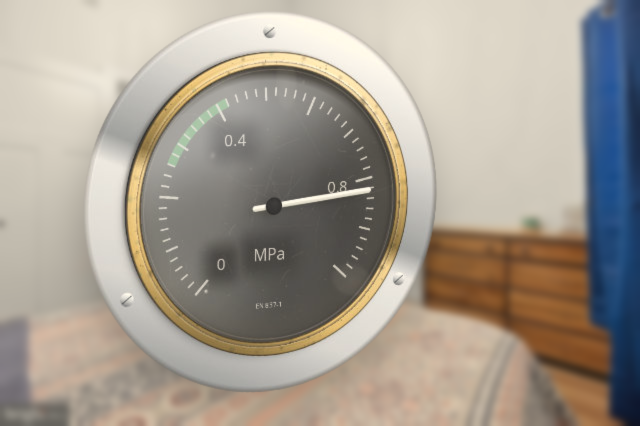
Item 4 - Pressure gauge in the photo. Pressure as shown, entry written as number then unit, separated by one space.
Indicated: 0.82 MPa
